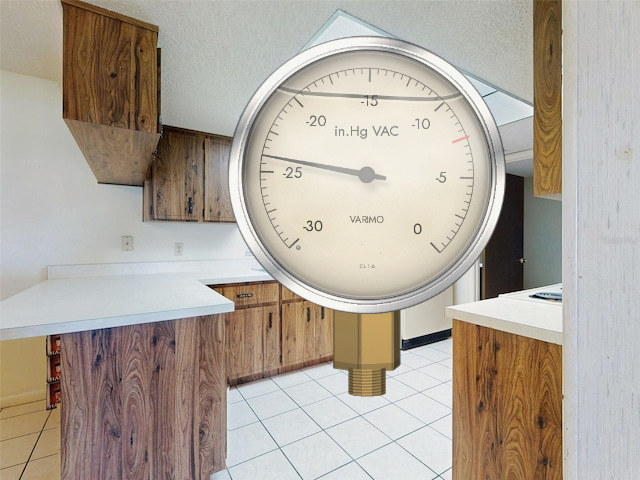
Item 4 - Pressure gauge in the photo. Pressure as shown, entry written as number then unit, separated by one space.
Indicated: -24 inHg
